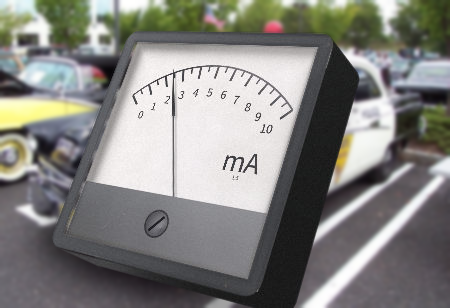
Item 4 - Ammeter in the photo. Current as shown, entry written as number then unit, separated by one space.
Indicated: 2.5 mA
